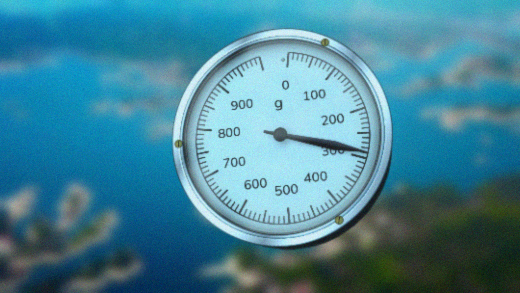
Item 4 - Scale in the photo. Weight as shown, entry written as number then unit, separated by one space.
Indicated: 290 g
